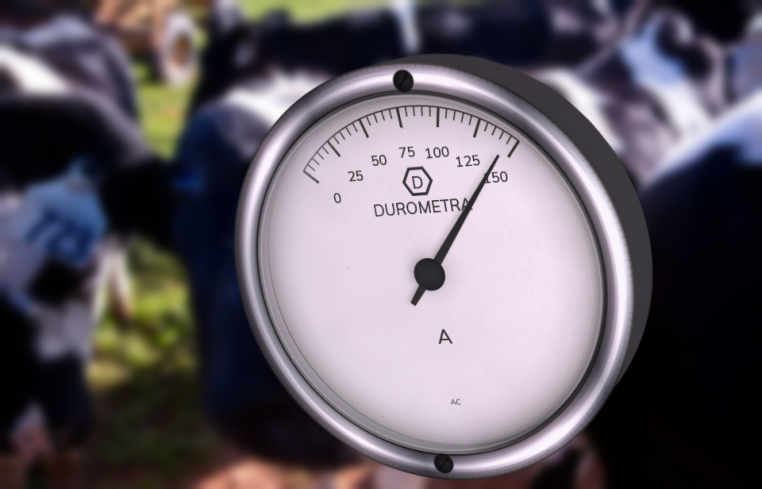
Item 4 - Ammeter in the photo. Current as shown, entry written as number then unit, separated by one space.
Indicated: 145 A
